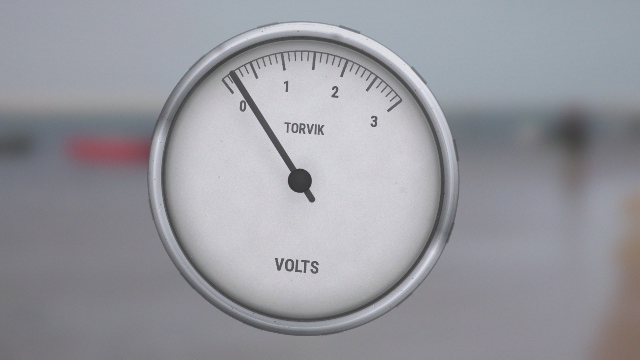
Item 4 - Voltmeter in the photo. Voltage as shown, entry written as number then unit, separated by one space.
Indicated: 0.2 V
